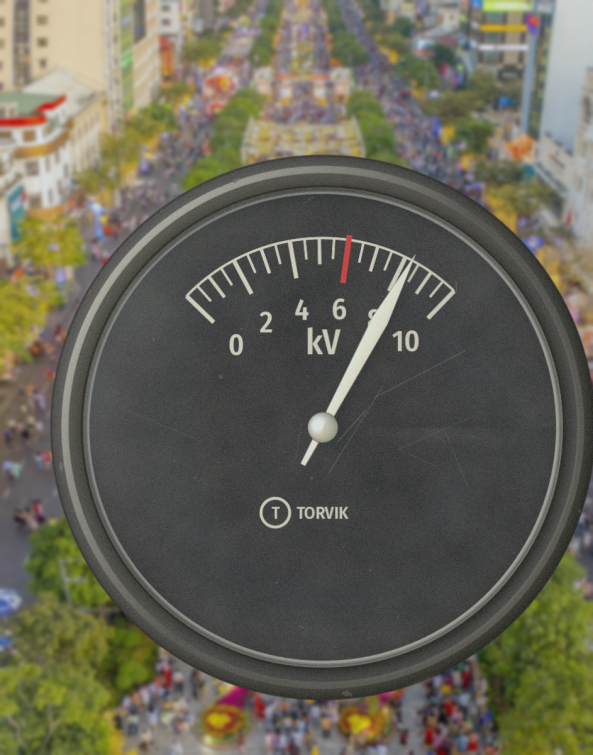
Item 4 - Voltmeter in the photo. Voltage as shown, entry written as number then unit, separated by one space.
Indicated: 8.25 kV
